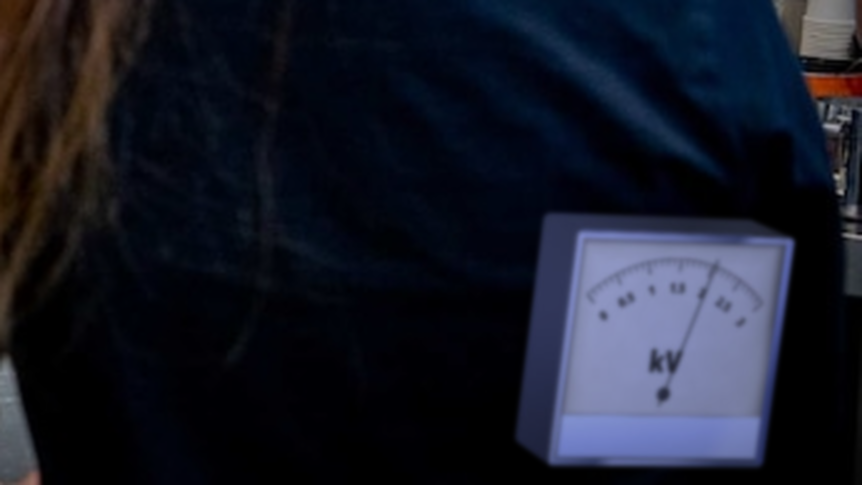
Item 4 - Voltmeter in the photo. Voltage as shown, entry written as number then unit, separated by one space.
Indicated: 2 kV
